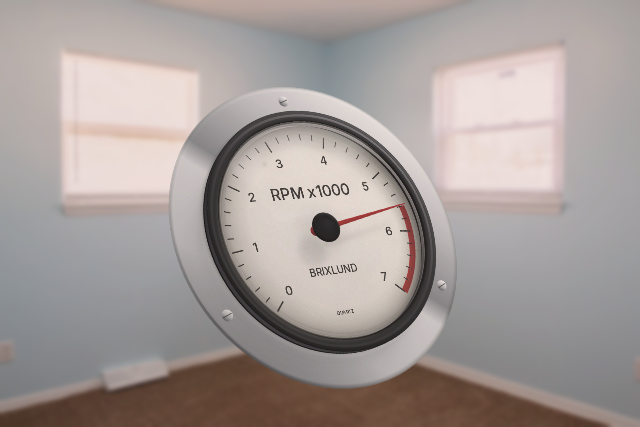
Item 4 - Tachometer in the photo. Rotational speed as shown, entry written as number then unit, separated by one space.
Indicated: 5600 rpm
